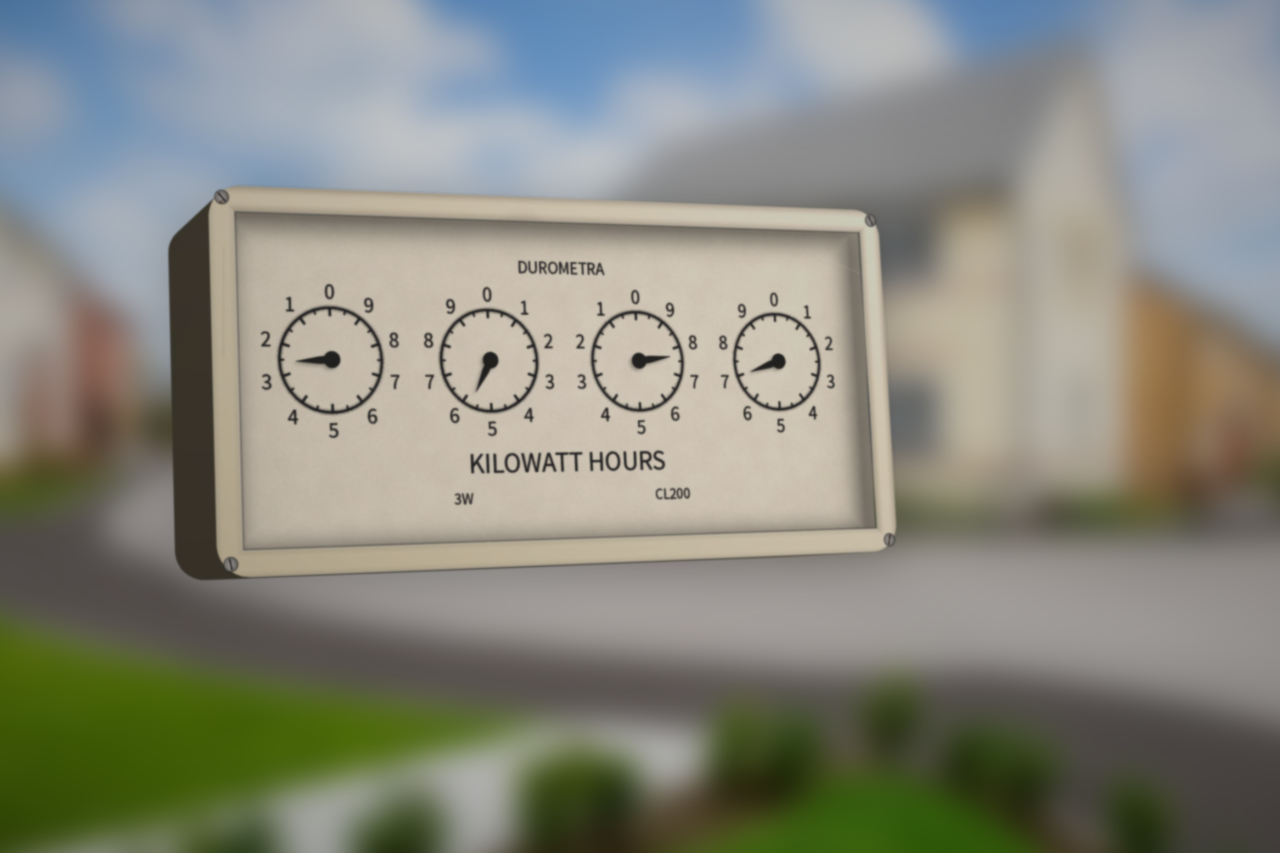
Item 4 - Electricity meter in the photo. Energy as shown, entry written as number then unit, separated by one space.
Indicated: 2577 kWh
